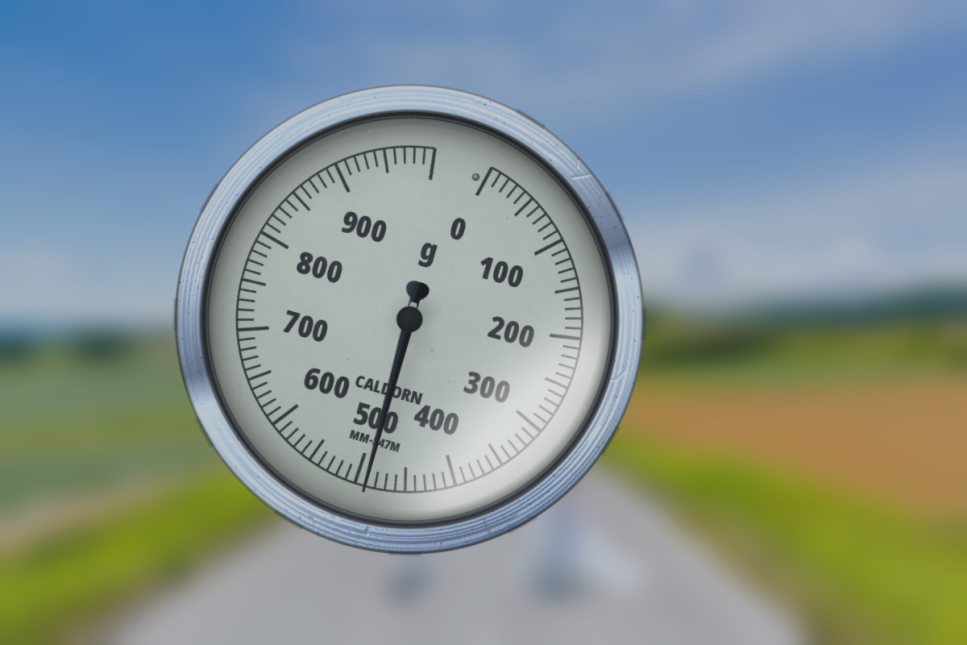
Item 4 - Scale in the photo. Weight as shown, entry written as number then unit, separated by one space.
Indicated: 490 g
